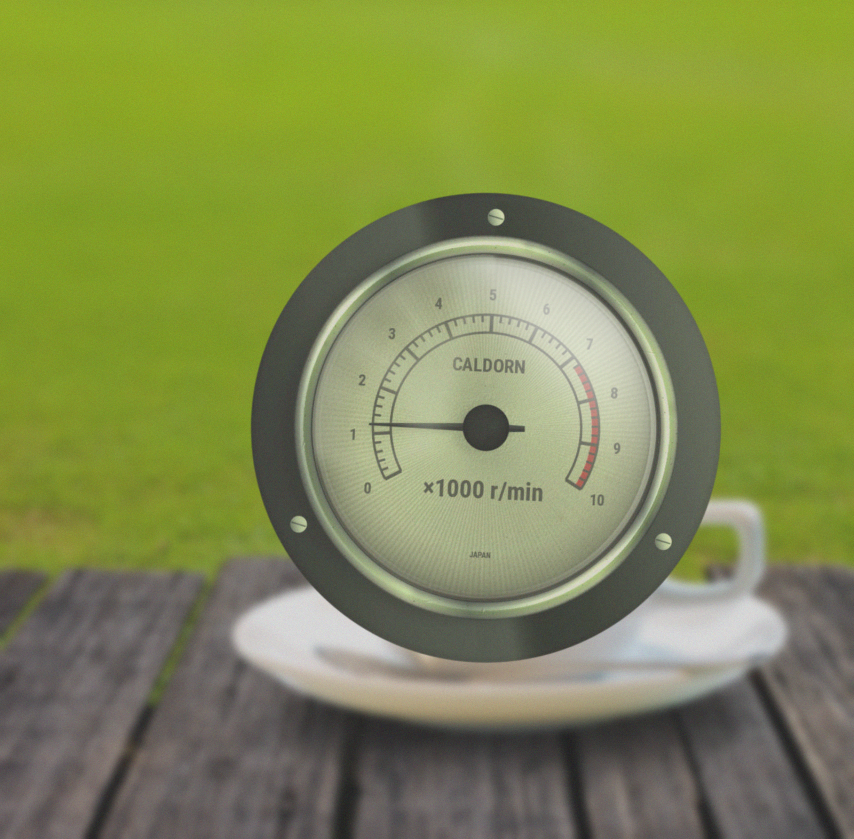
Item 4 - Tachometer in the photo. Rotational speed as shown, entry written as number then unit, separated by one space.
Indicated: 1200 rpm
